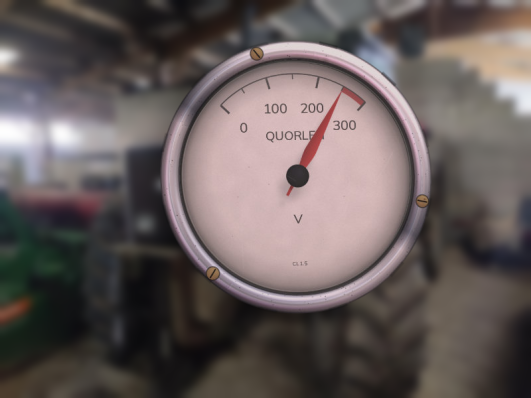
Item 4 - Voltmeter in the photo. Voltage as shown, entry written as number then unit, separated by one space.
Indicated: 250 V
